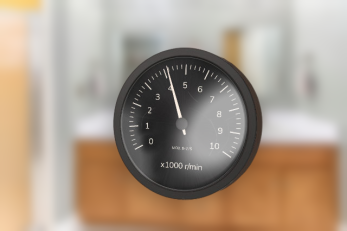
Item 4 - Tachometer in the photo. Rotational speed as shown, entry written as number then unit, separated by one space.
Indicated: 4200 rpm
